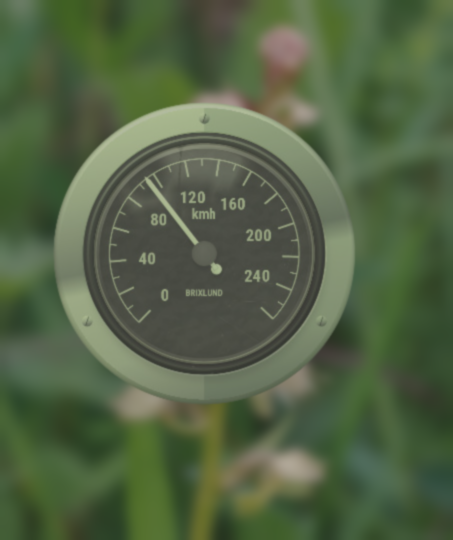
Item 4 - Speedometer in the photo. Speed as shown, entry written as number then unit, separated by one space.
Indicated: 95 km/h
